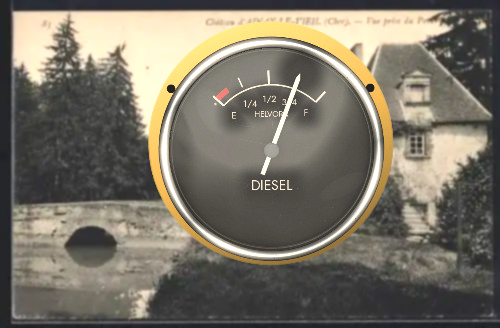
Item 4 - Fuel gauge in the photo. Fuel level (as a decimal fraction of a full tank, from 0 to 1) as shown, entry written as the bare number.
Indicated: 0.75
